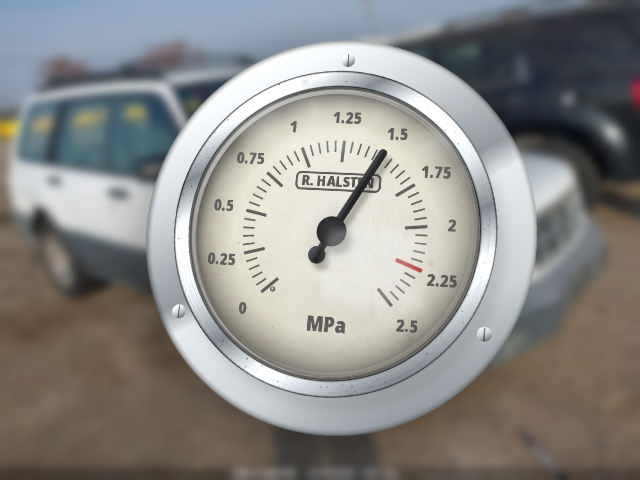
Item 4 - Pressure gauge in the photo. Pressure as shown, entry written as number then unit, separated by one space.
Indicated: 1.5 MPa
